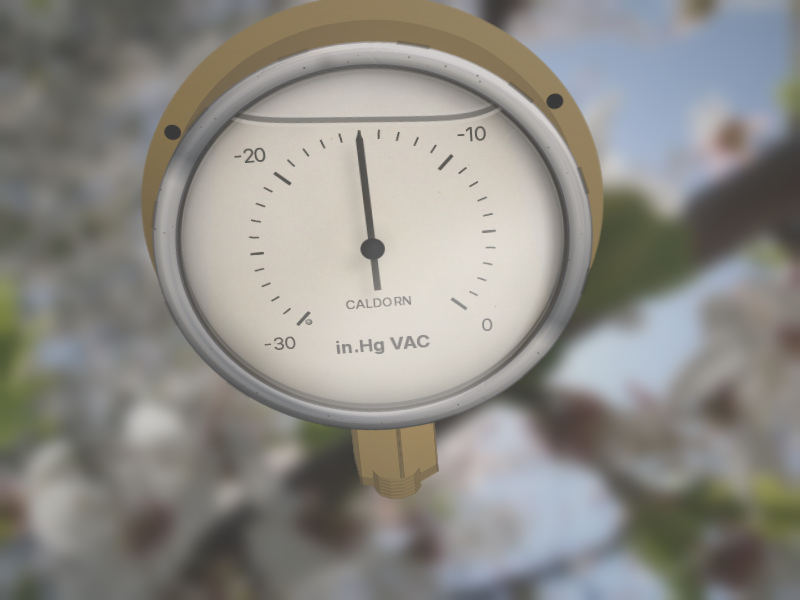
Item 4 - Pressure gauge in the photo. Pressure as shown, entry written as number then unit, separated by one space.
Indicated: -15 inHg
